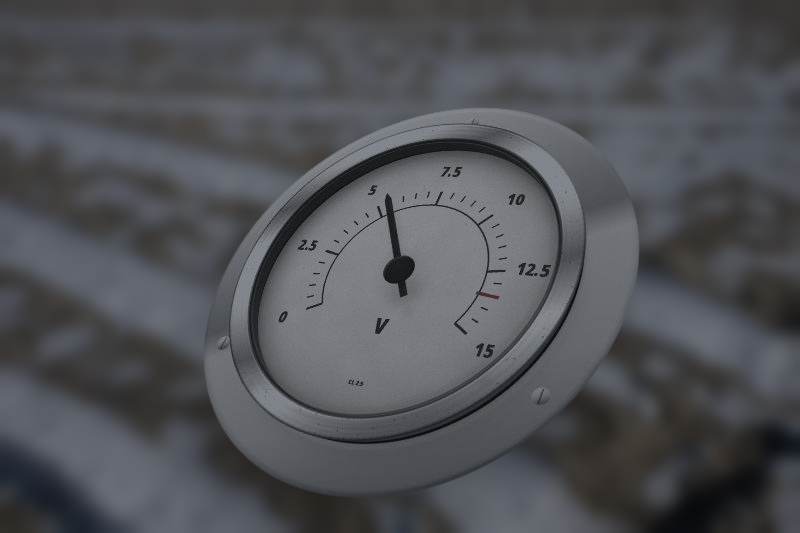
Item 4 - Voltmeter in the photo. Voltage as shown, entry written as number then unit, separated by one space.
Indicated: 5.5 V
